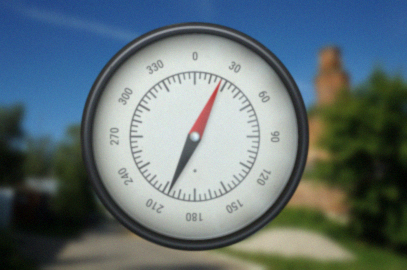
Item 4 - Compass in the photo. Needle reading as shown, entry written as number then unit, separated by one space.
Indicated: 25 °
